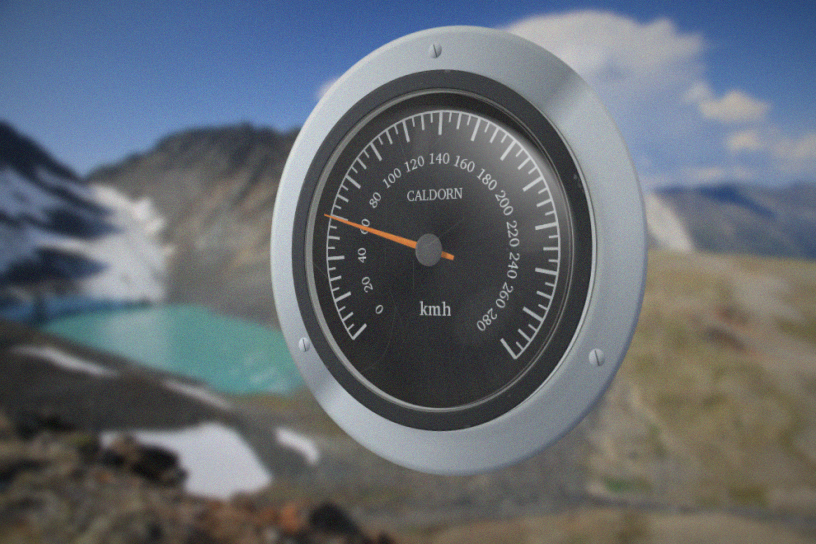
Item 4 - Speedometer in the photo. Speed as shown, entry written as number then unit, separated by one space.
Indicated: 60 km/h
